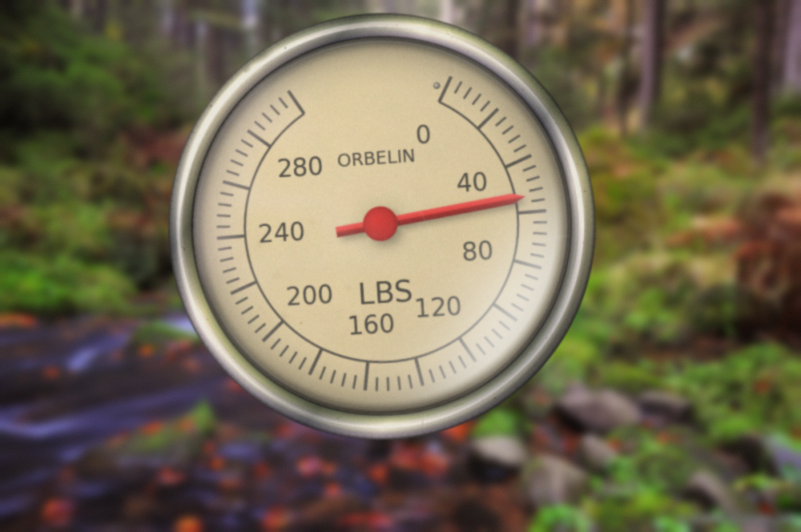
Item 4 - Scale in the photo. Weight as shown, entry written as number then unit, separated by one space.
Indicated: 54 lb
